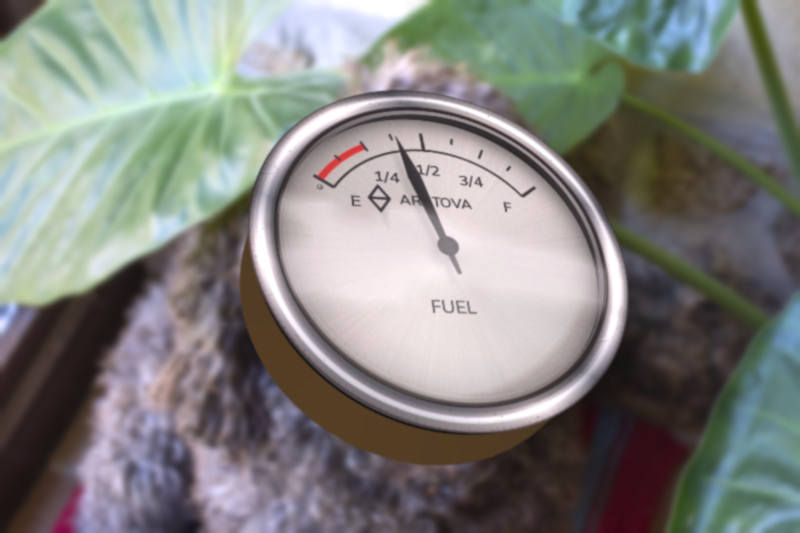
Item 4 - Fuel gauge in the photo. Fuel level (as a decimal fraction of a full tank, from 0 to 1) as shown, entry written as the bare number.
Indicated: 0.375
